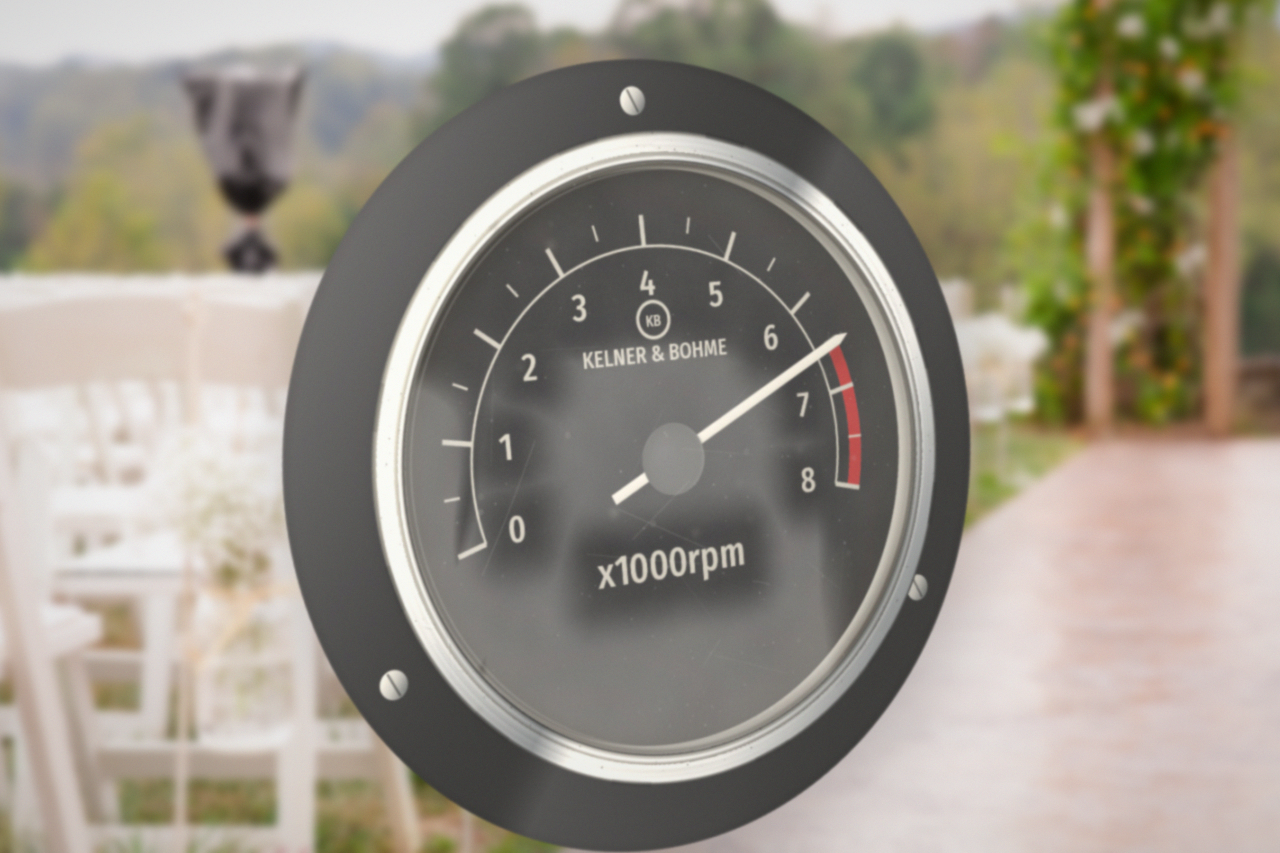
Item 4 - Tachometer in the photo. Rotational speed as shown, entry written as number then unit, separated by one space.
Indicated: 6500 rpm
